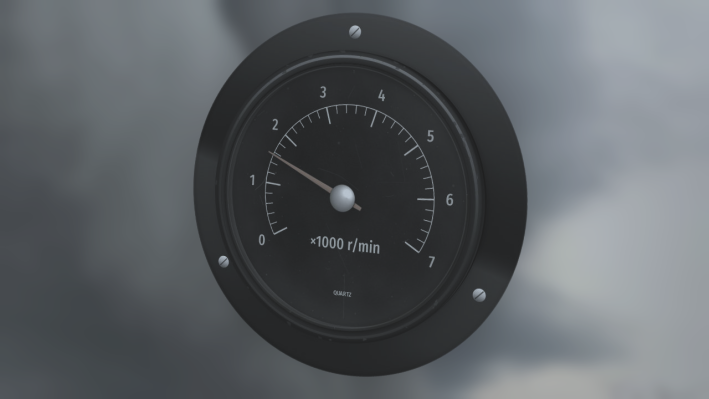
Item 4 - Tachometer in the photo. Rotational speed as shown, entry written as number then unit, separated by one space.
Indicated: 1600 rpm
